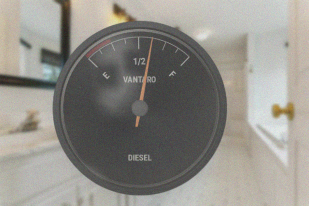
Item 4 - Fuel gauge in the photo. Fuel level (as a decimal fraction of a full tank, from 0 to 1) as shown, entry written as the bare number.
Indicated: 0.625
